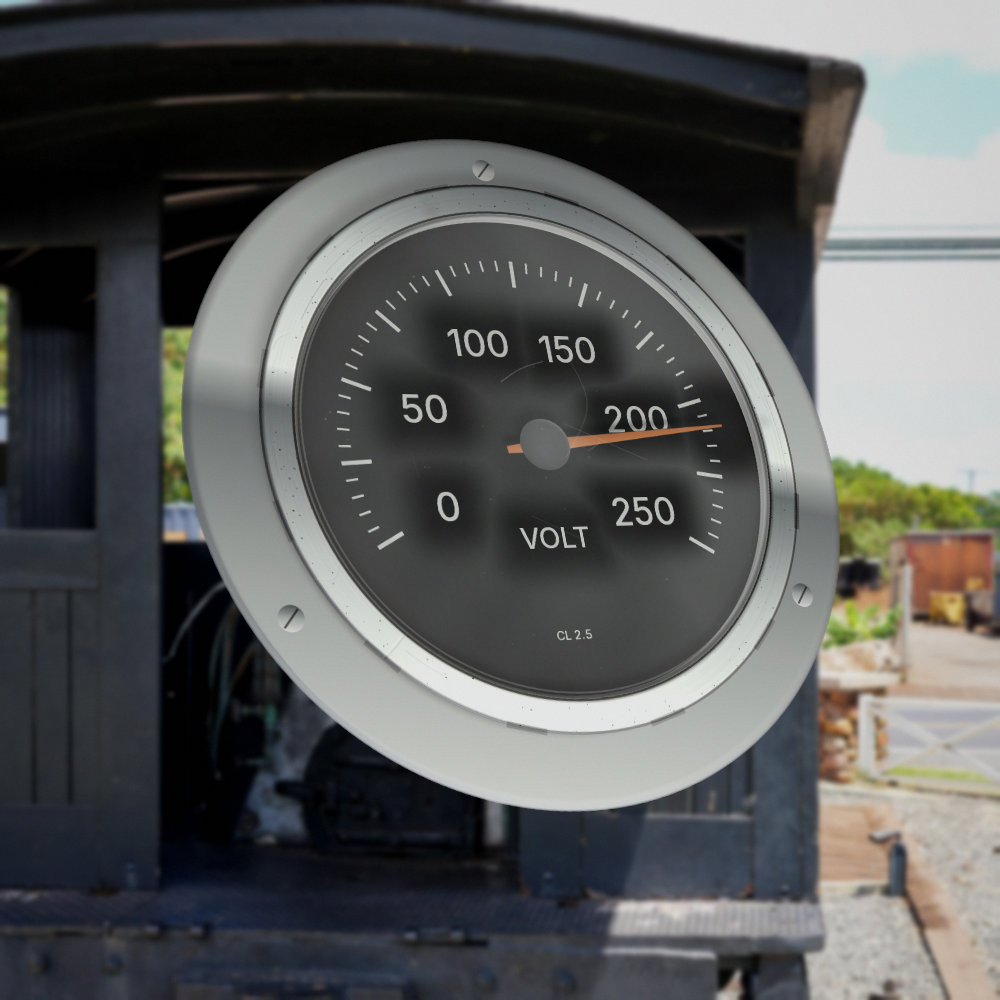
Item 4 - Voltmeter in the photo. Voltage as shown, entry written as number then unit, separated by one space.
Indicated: 210 V
